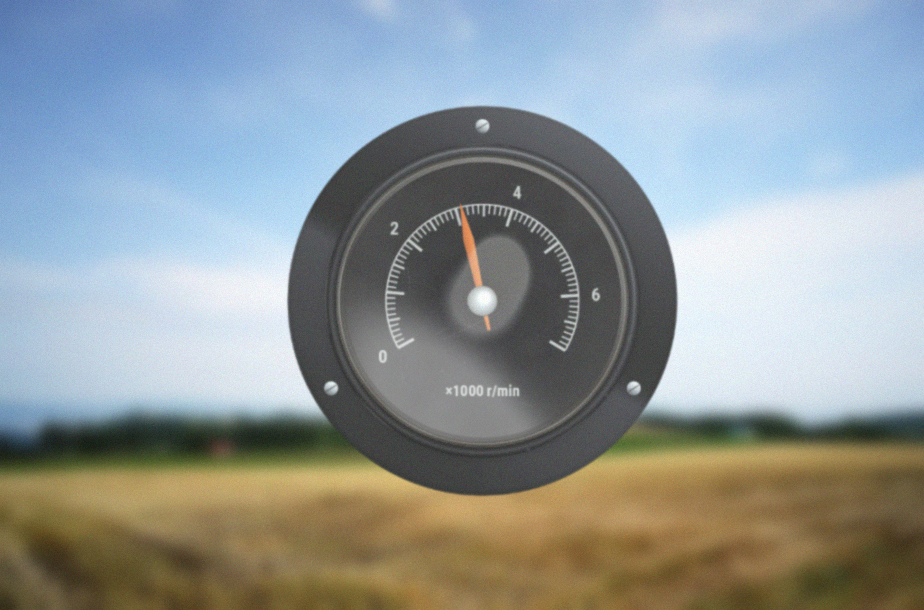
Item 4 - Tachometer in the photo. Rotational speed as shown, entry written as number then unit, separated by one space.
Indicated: 3100 rpm
